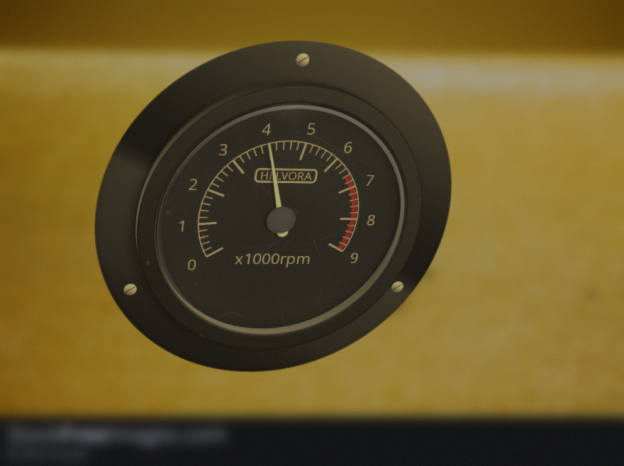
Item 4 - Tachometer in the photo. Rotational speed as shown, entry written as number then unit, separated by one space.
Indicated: 4000 rpm
